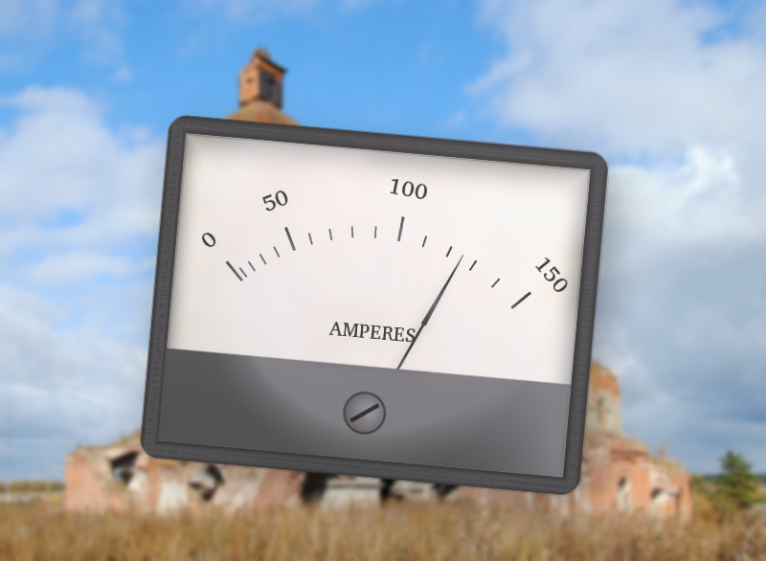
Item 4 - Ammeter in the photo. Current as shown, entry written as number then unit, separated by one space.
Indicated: 125 A
